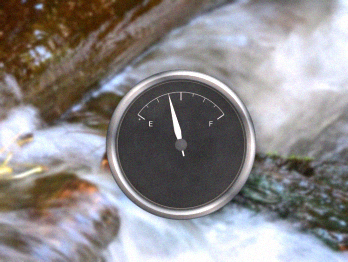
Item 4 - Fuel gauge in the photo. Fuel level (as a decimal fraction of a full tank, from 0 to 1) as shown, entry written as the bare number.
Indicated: 0.375
